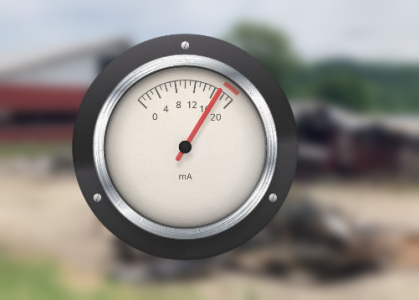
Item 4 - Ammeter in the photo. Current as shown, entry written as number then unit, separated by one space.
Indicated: 17 mA
